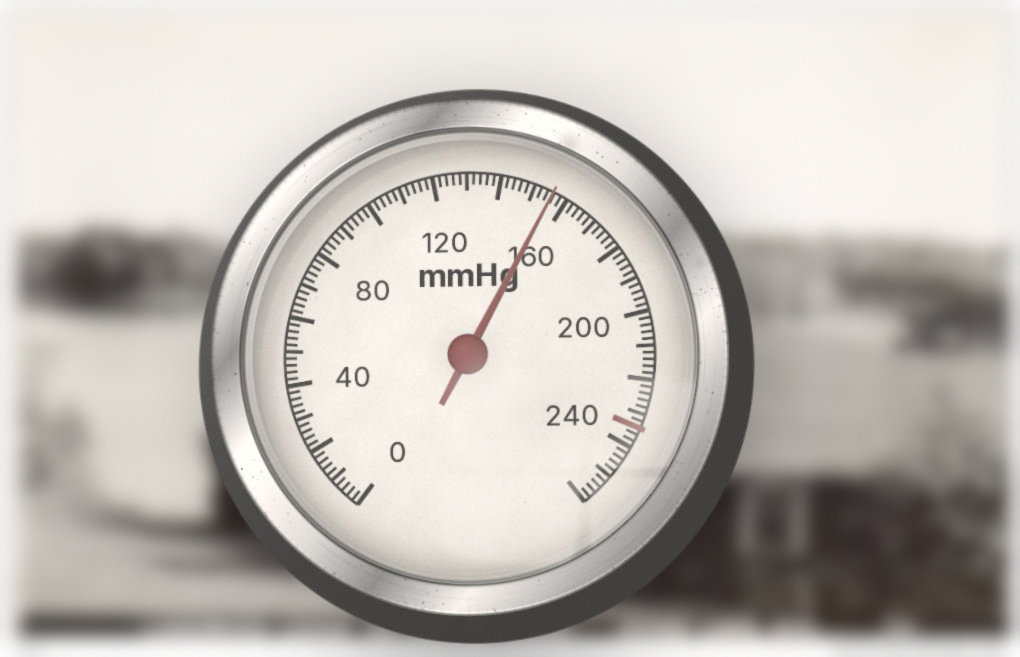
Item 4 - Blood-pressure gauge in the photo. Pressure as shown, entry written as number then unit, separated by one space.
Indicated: 156 mmHg
